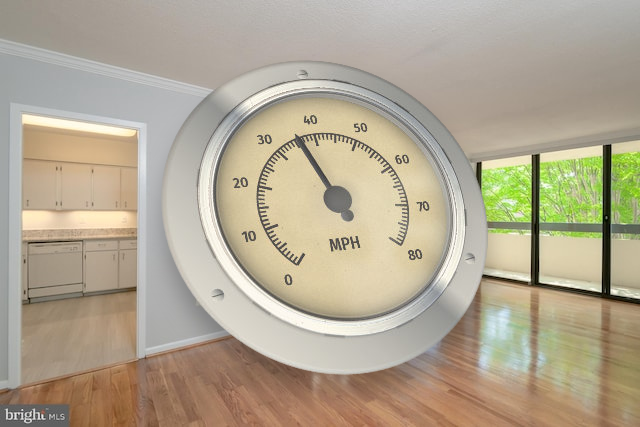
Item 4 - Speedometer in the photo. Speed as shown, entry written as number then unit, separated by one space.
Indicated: 35 mph
